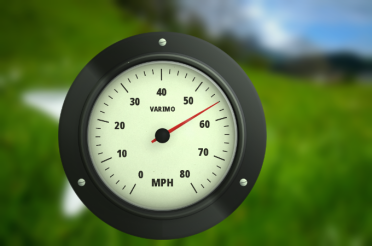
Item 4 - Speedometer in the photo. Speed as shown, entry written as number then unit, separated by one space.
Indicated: 56 mph
